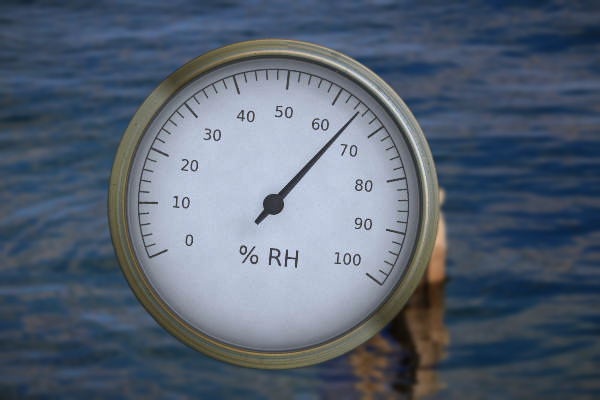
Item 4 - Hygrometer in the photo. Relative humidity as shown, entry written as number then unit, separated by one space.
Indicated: 65 %
